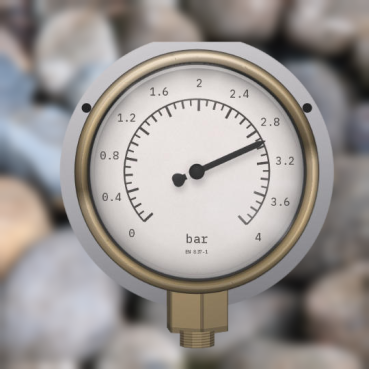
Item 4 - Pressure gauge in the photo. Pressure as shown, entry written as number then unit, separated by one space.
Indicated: 2.95 bar
